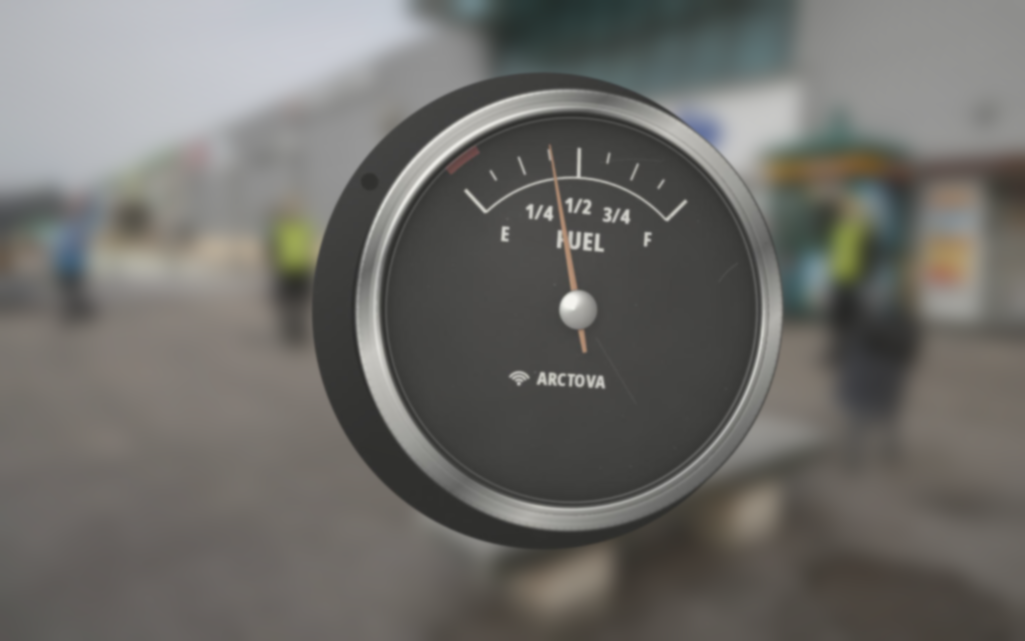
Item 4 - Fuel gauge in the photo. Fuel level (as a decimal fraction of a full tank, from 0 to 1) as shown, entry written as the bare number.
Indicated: 0.375
